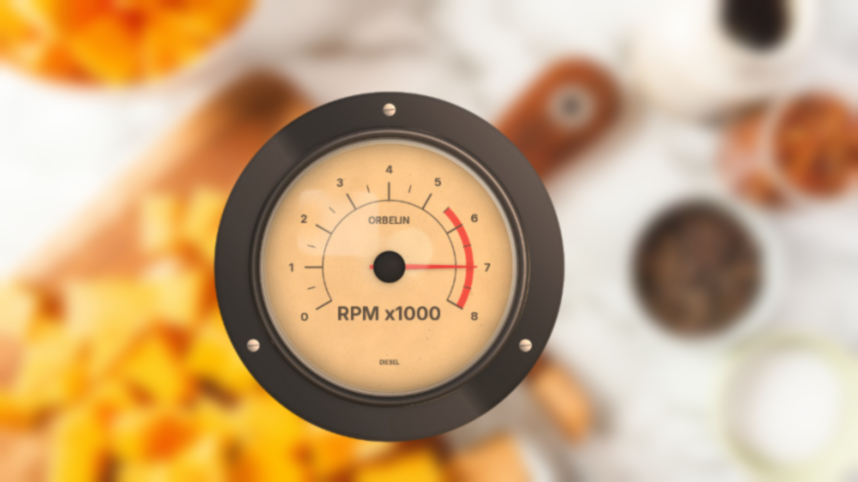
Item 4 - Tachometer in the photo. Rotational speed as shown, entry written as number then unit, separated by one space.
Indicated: 7000 rpm
